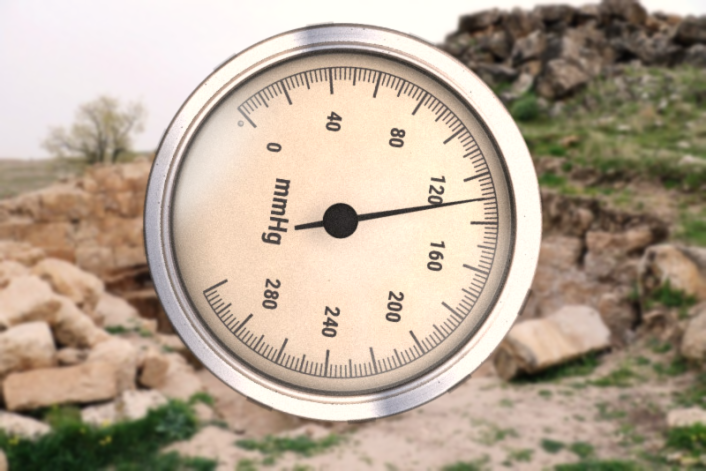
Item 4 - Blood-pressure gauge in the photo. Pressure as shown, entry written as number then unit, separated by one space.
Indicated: 130 mmHg
